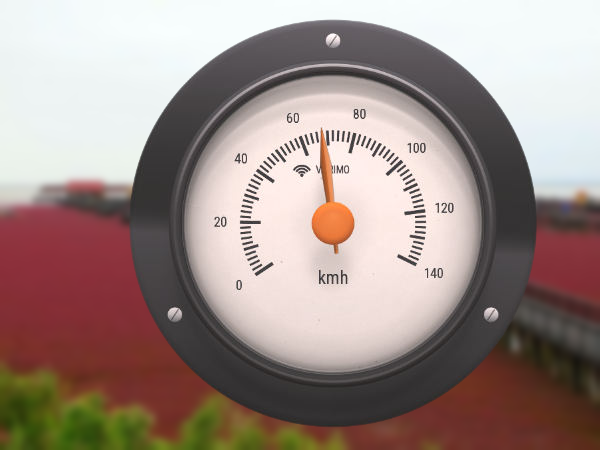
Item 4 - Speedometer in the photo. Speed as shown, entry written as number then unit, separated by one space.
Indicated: 68 km/h
